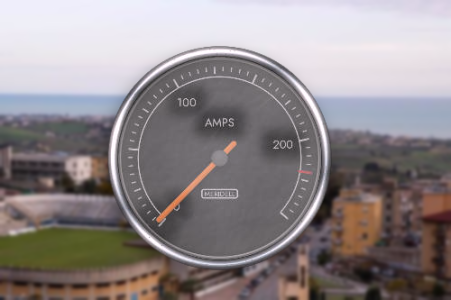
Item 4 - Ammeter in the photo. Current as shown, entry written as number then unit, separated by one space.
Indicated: 2.5 A
